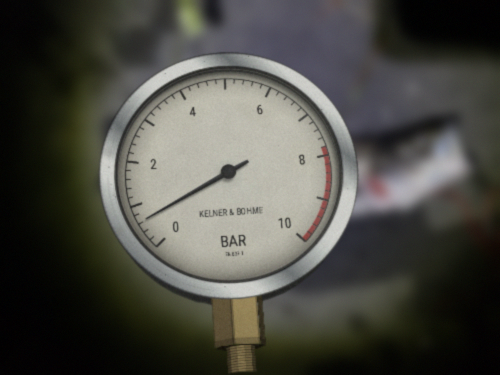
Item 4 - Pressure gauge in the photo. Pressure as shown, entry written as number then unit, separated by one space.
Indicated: 0.6 bar
